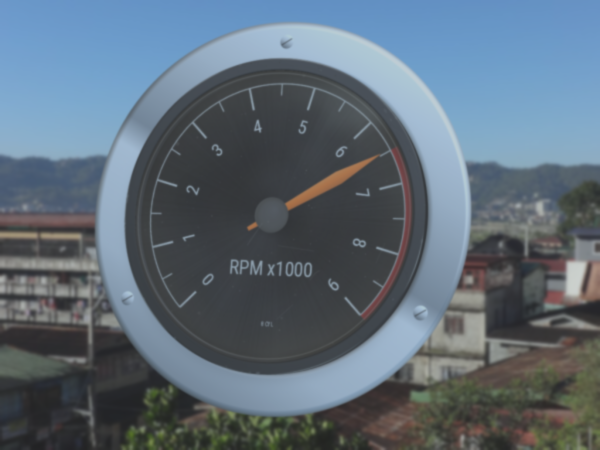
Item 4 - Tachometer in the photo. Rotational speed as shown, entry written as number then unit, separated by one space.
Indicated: 6500 rpm
